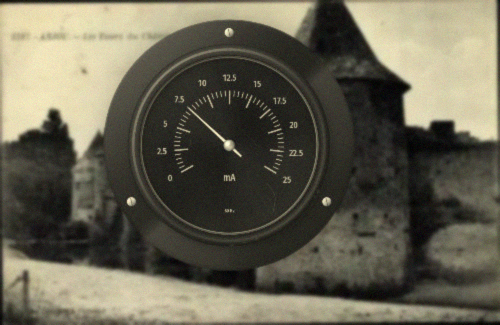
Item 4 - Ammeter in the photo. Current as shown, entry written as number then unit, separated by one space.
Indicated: 7.5 mA
